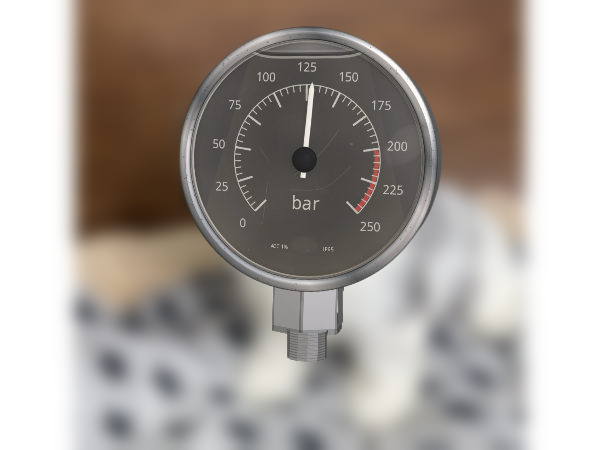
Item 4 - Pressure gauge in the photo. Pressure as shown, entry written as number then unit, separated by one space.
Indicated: 130 bar
